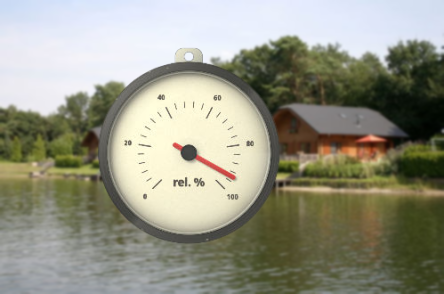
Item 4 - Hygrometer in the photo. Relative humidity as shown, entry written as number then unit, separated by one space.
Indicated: 94 %
